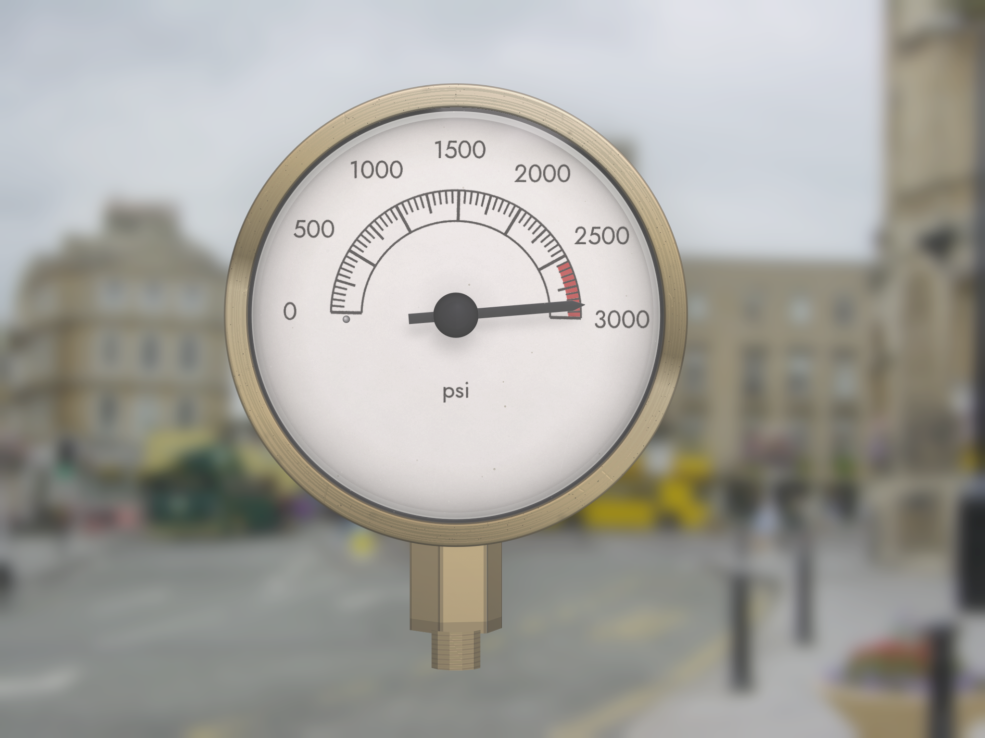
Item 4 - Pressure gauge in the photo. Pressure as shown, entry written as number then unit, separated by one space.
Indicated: 2900 psi
